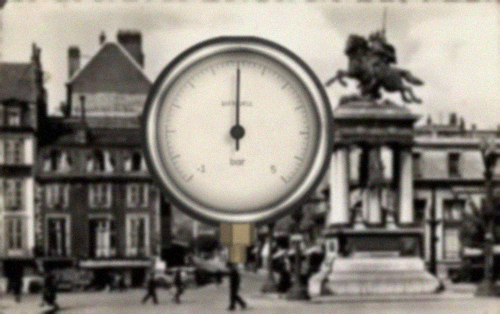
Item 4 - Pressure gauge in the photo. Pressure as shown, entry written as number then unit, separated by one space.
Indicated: 2 bar
